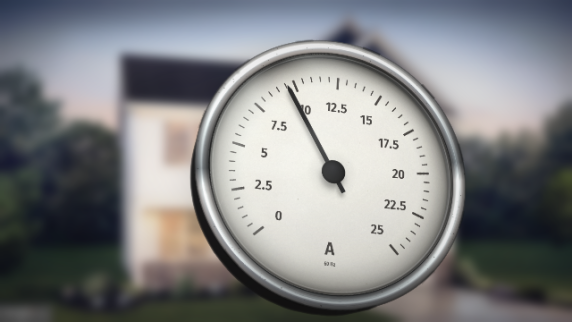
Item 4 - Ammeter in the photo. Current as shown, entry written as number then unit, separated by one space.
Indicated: 9.5 A
